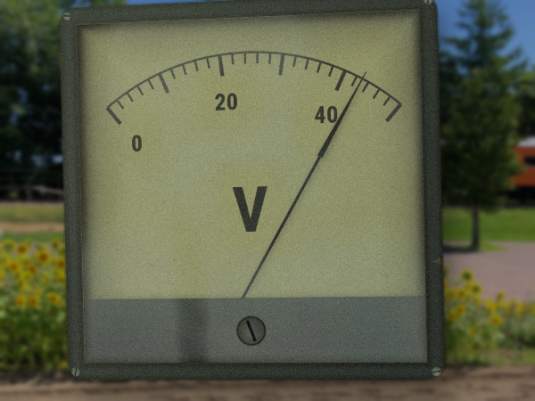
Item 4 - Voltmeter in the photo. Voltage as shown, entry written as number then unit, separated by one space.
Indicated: 43 V
